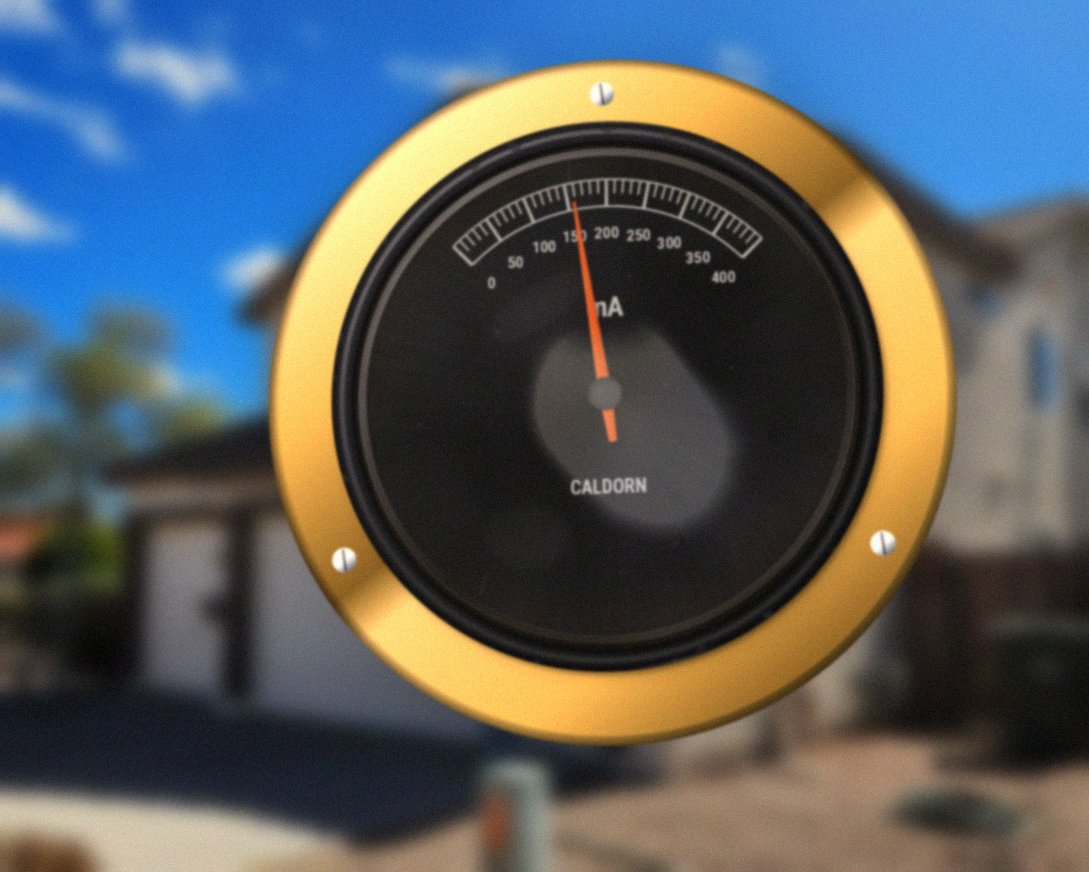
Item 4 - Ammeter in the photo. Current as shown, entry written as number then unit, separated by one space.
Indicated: 160 mA
